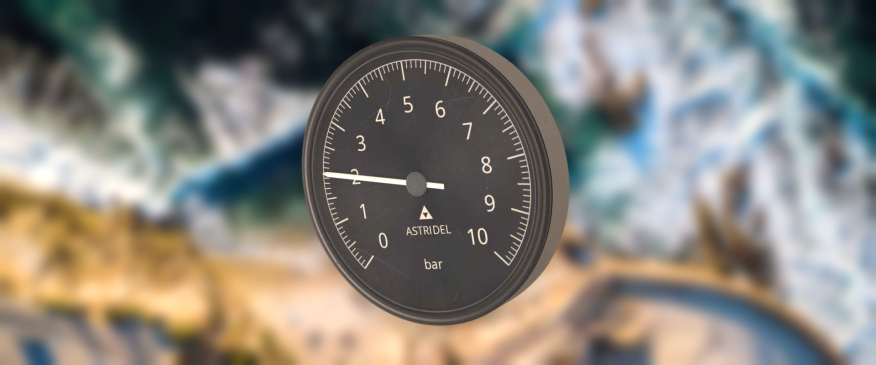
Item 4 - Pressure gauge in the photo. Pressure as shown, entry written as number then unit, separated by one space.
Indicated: 2 bar
